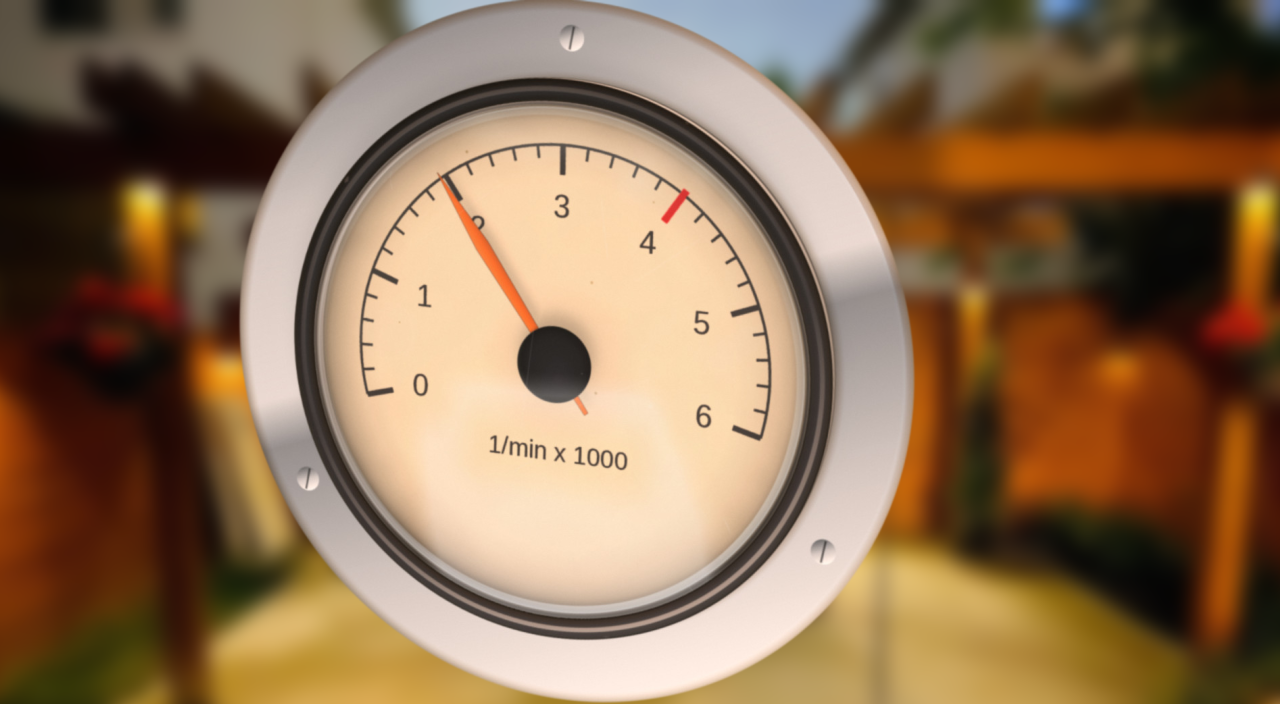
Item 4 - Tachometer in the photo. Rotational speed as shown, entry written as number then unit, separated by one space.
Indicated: 2000 rpm
